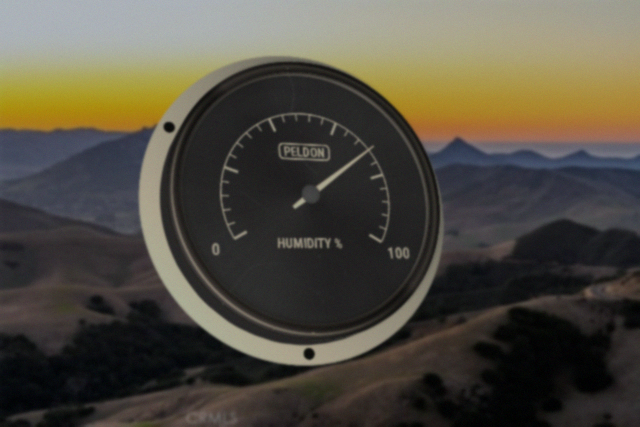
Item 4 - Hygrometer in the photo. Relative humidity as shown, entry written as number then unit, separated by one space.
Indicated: 72 %
